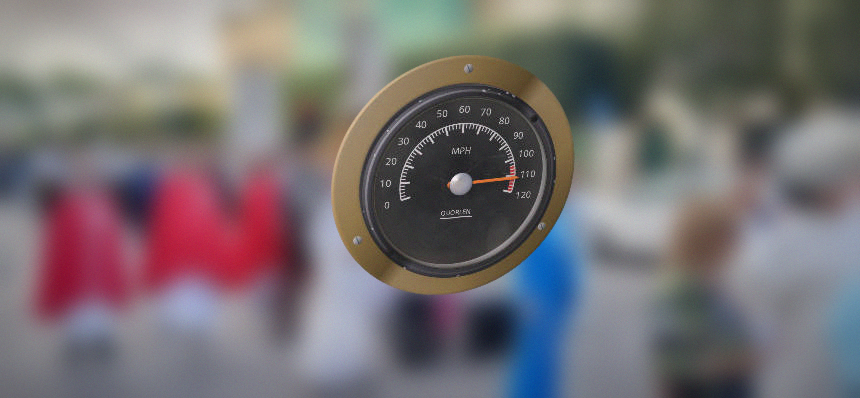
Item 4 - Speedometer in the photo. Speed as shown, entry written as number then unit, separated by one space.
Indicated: 110 mph
